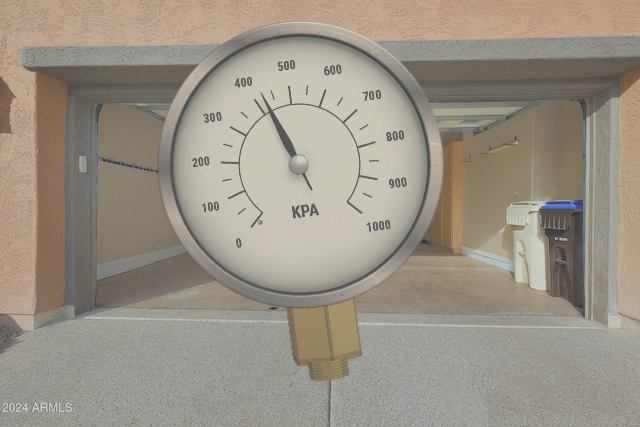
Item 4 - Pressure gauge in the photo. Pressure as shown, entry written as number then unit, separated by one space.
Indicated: 425 kPa
